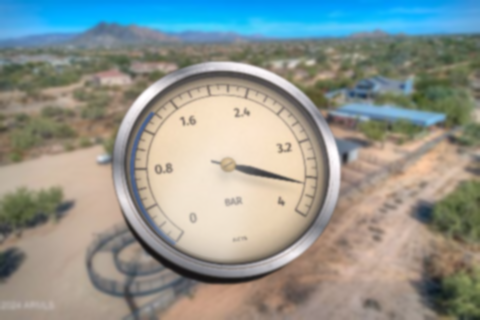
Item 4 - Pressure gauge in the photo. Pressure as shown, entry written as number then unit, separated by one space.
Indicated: 3.7 bar
